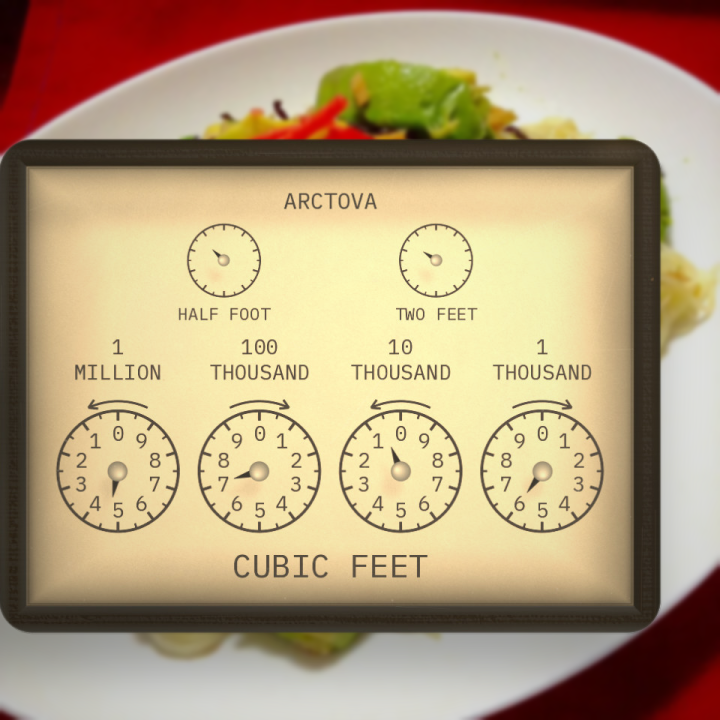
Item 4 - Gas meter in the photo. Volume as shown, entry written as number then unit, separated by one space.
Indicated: 470600 ft³
